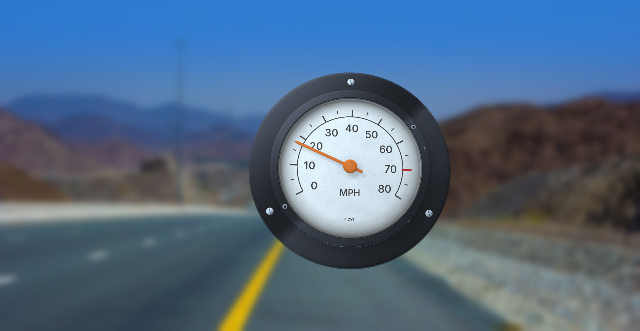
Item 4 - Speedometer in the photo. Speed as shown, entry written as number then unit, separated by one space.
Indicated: 17.5 mph
